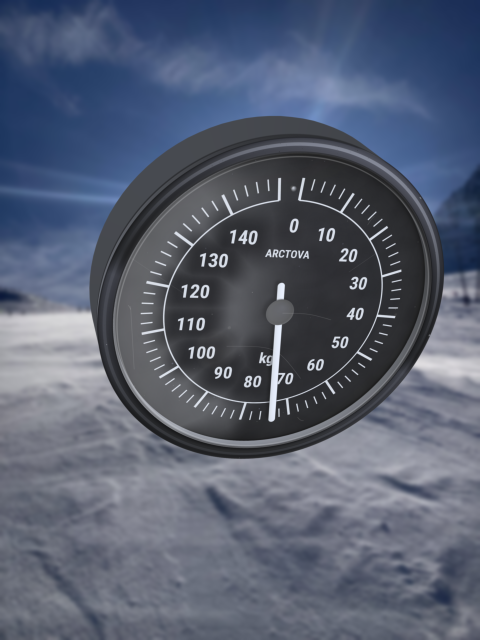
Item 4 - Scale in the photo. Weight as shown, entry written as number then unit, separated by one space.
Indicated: 74 kg
